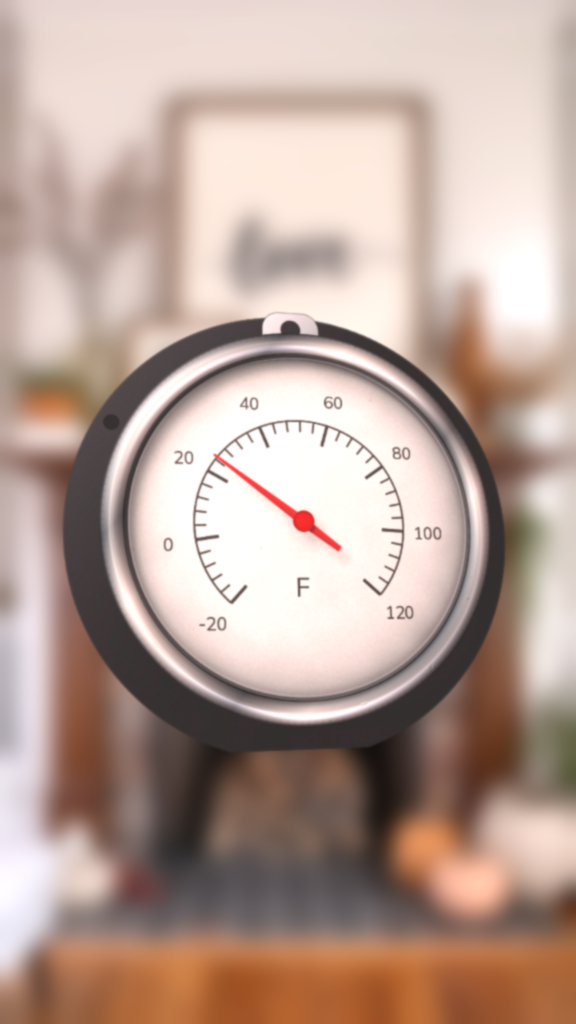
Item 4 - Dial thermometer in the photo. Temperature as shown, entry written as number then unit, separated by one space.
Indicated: 24 °F
